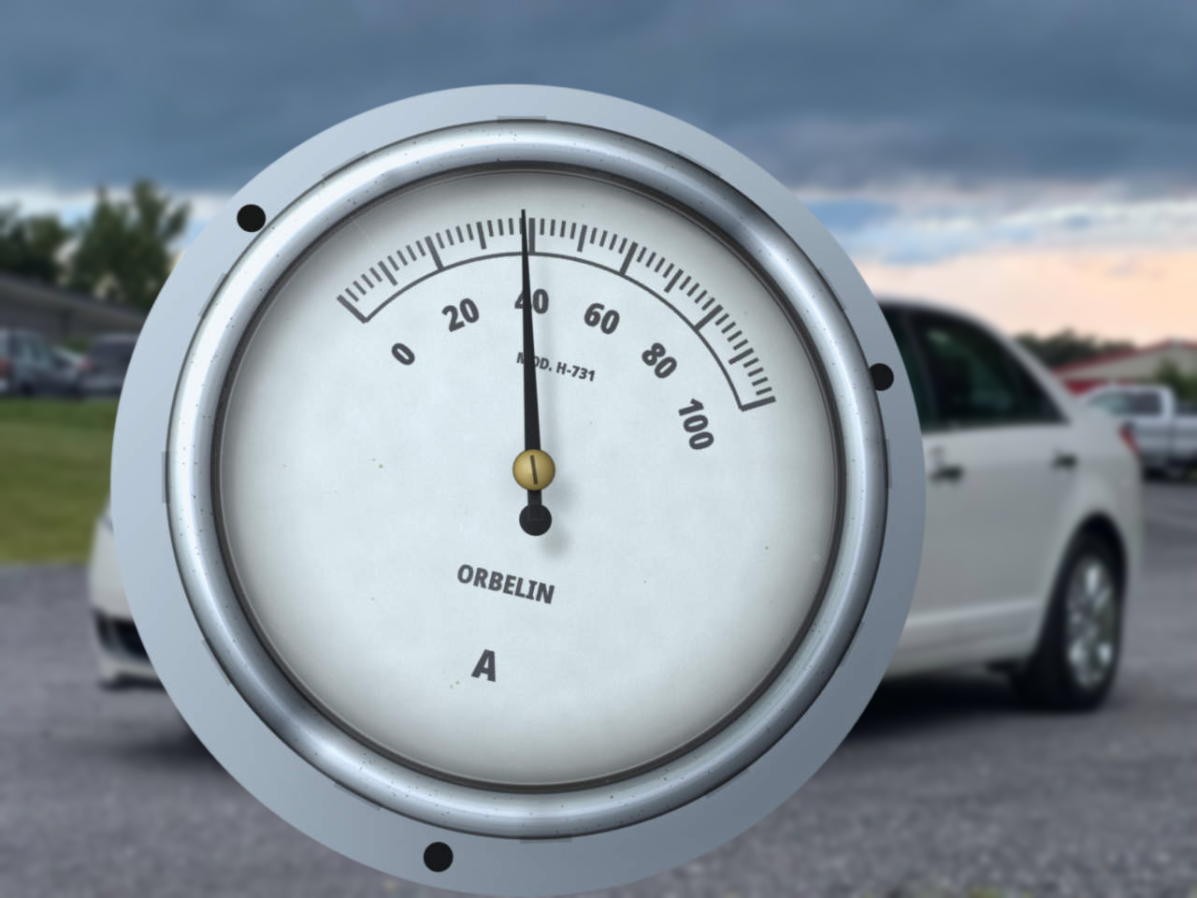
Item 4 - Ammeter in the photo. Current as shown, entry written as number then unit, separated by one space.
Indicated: 38 A
